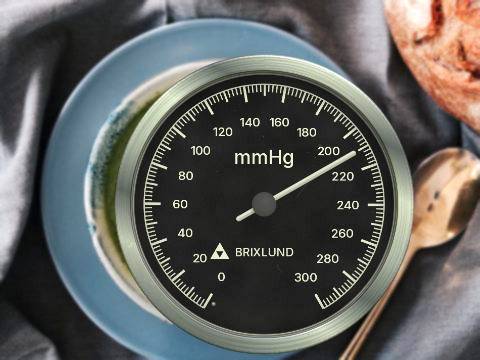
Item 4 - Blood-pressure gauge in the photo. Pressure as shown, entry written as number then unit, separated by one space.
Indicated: 210 mmHg
